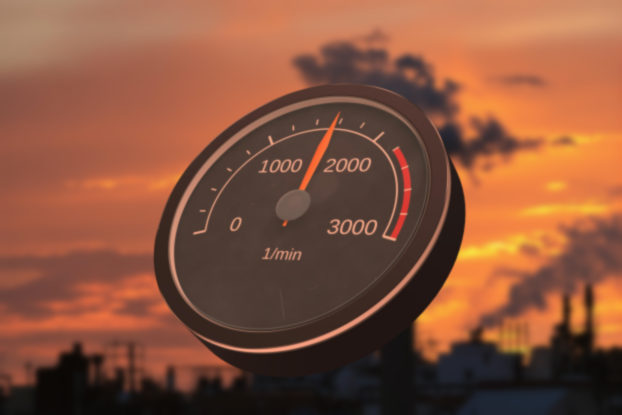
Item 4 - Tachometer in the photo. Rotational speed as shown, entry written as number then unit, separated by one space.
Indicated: 1600 rpm
